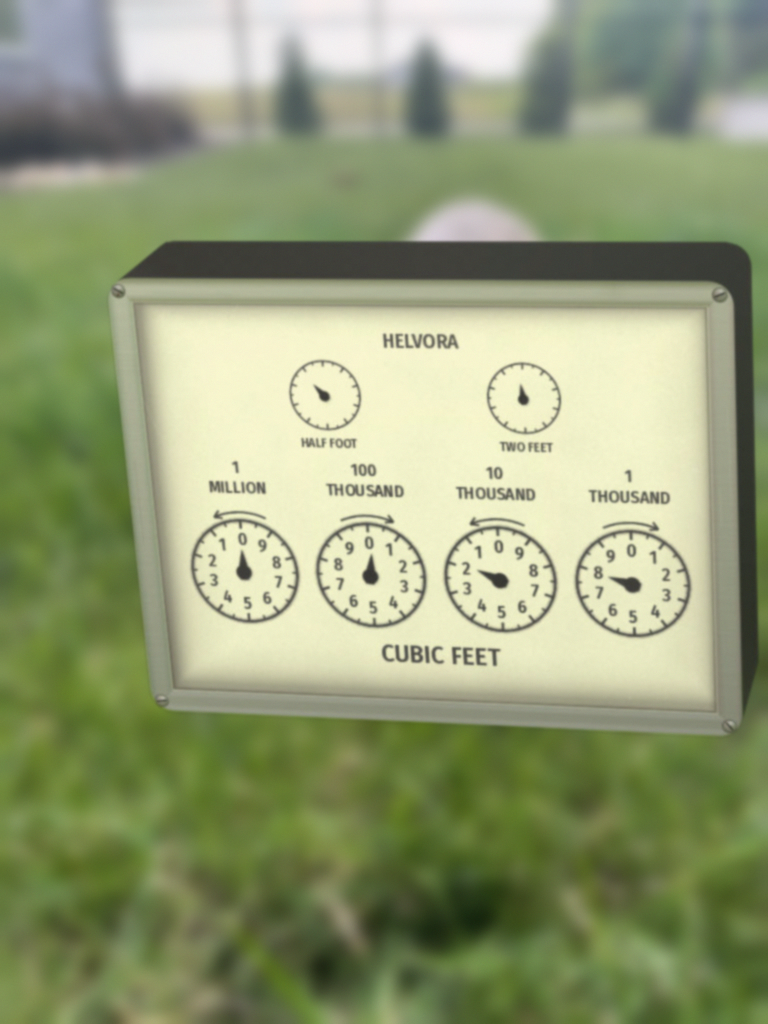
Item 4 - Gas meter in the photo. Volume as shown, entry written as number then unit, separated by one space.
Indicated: 1800 ft³
